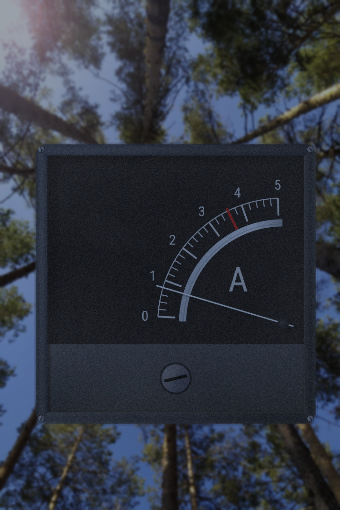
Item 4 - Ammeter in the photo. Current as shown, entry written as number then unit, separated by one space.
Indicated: 0.8 A
